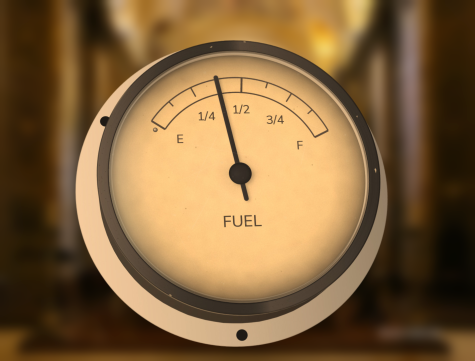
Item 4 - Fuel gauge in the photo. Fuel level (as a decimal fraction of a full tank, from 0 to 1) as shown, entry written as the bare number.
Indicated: 0.375
